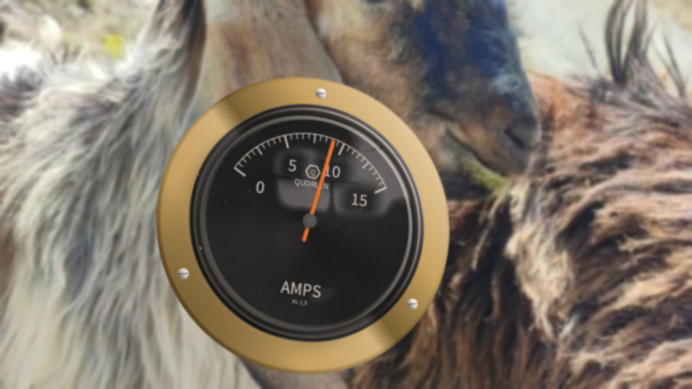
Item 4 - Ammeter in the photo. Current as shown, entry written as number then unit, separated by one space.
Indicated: 9 A
